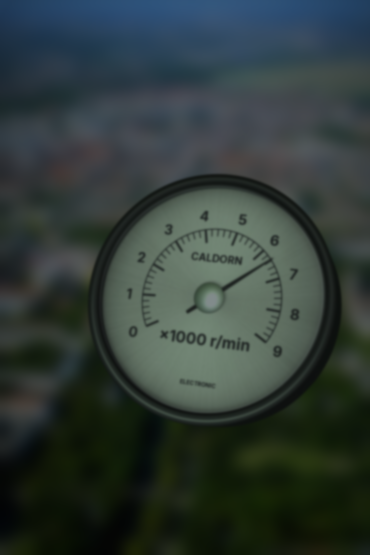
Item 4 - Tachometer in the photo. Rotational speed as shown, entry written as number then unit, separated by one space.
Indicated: 6400 rpm
